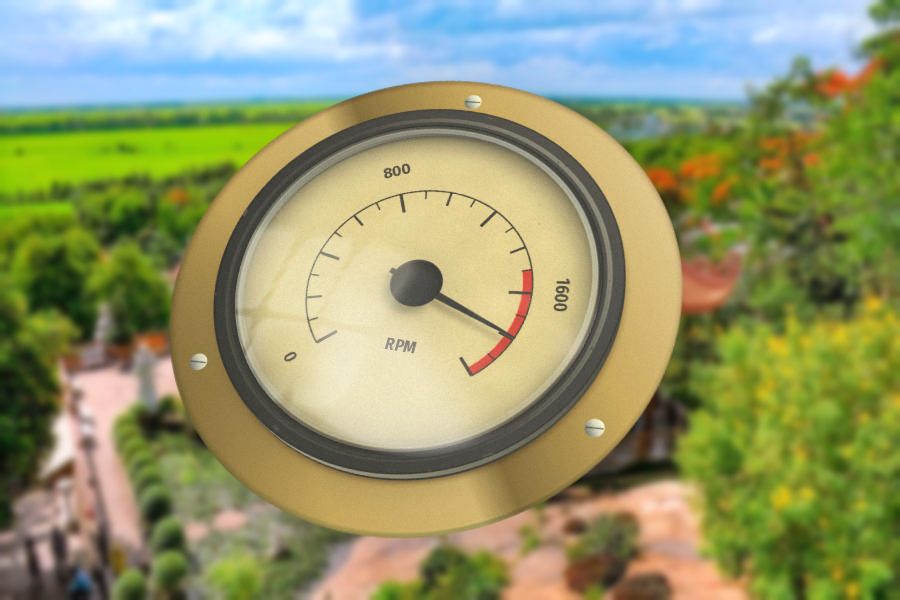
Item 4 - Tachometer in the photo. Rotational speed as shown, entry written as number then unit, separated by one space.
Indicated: 1800 rpm
